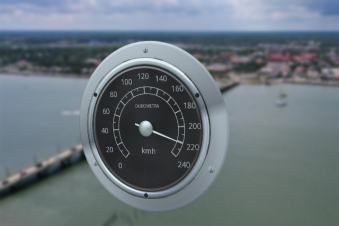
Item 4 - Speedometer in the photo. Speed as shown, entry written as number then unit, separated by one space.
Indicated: 220 km/h
